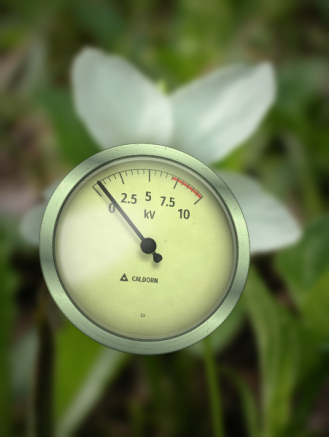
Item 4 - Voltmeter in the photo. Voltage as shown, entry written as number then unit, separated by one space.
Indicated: 0.5 kV
